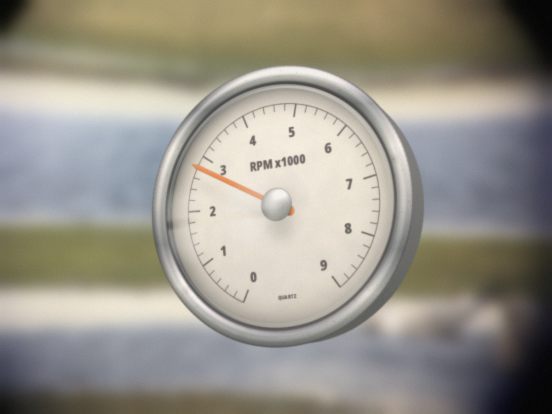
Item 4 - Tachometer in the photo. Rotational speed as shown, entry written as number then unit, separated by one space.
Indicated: 2800 rpm
